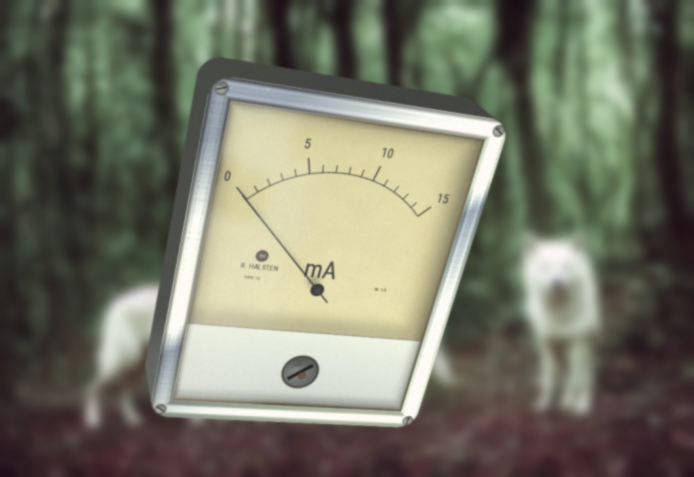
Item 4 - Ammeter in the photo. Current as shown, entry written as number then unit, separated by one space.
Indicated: 0 mA
